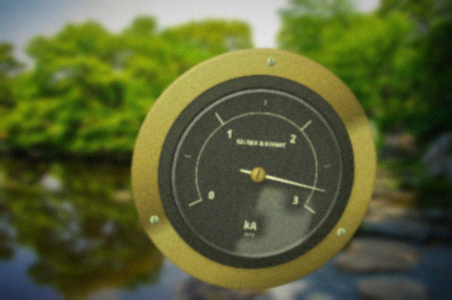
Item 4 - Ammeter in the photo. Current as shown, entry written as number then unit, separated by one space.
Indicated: 2.75 kA
